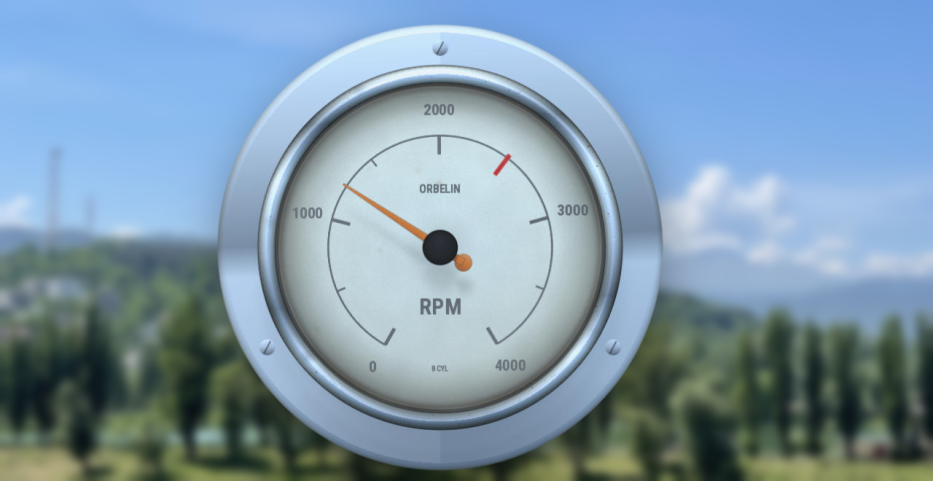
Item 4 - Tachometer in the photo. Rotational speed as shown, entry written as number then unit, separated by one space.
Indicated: 1250 rpm
